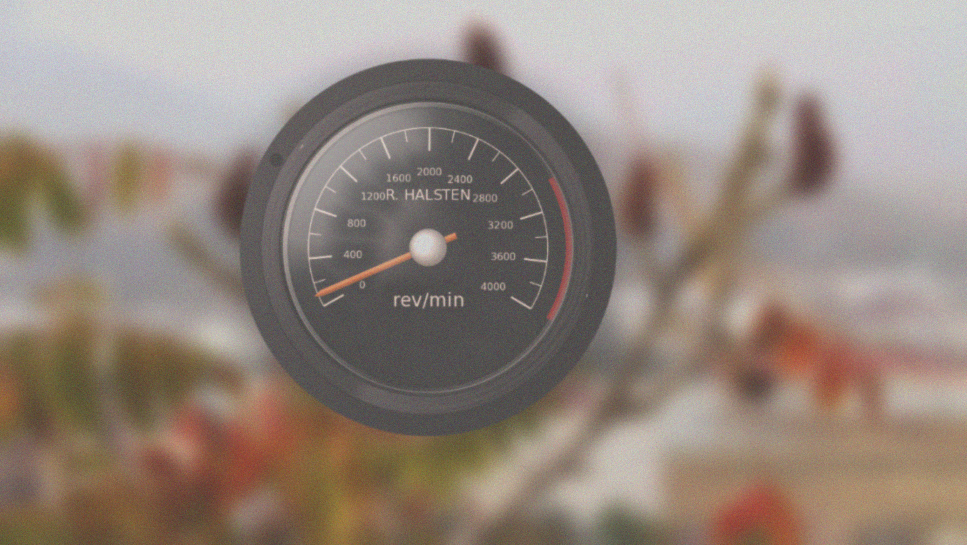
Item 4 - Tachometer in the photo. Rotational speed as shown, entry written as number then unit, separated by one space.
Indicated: 100 rpm
